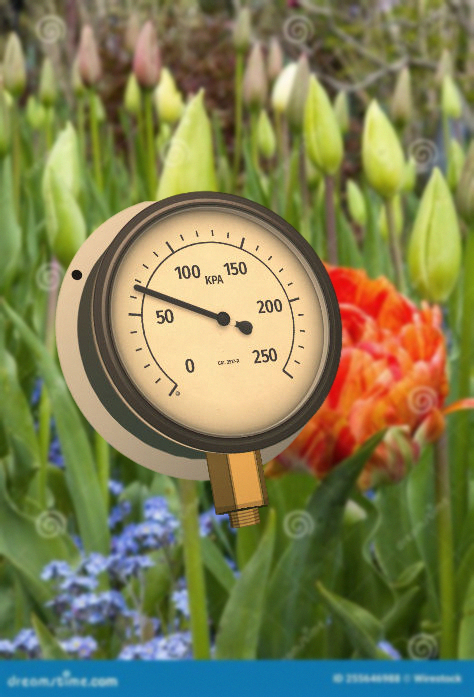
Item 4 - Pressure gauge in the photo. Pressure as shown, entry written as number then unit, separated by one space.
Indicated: 65 kPa
